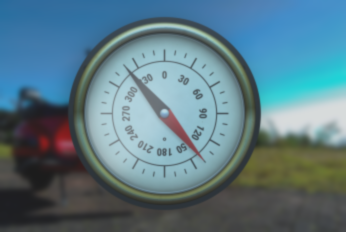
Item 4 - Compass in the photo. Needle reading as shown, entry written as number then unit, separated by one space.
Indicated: 140 °
